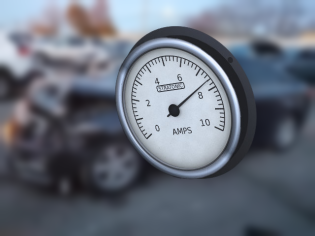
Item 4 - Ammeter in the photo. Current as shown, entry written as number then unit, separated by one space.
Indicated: 7.6 A
